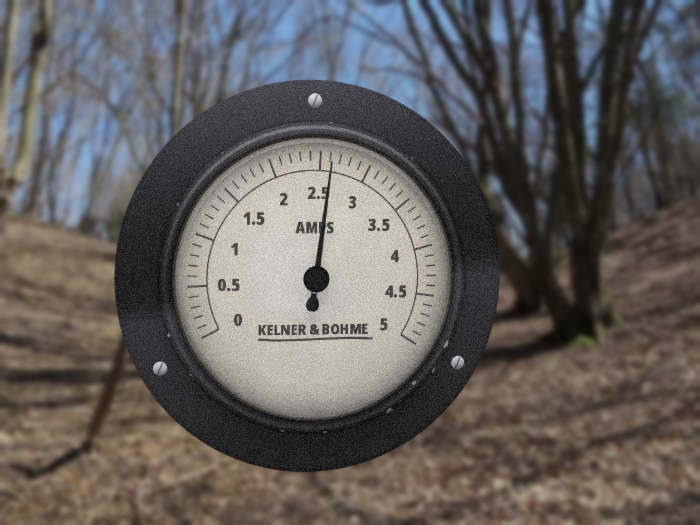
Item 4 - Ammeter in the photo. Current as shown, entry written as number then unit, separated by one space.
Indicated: 2.6 A
